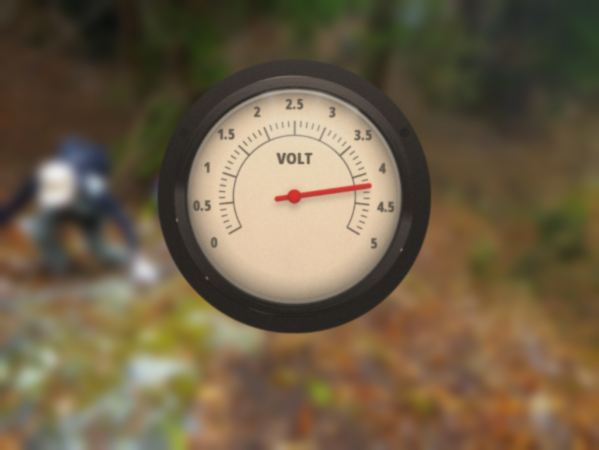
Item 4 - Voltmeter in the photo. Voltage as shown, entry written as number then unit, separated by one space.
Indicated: 4.2 V
